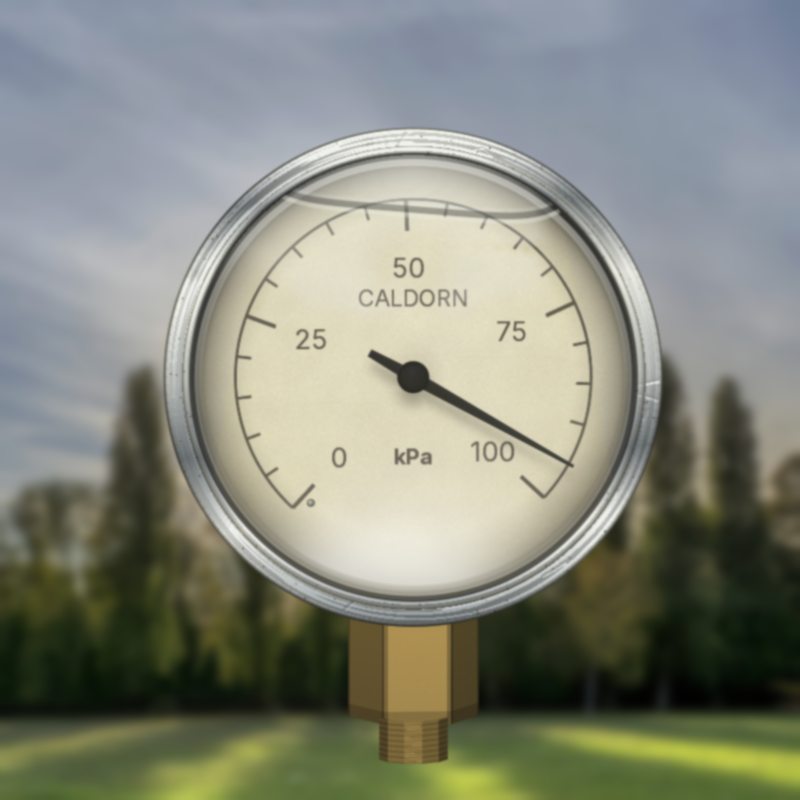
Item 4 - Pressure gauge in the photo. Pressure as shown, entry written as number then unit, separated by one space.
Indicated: 95 kPa
